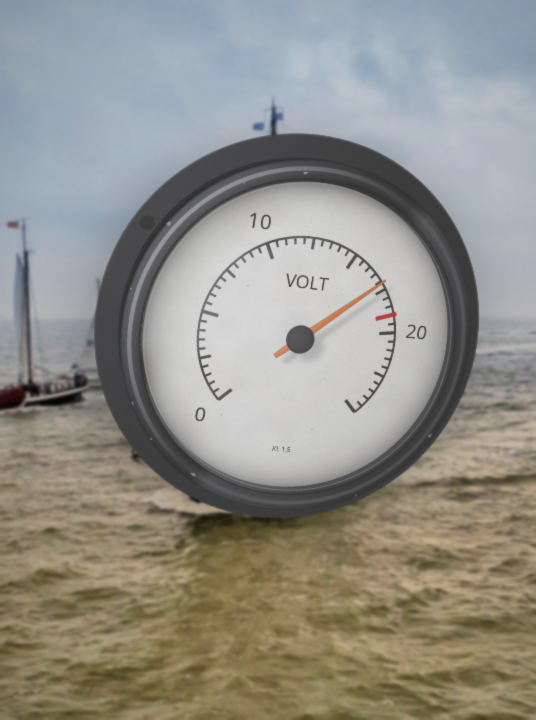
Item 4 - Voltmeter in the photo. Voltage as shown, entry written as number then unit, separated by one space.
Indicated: 17 V
